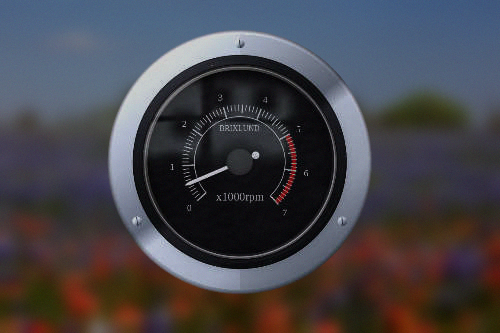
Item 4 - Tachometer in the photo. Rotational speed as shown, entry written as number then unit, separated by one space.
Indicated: 500 rpm
